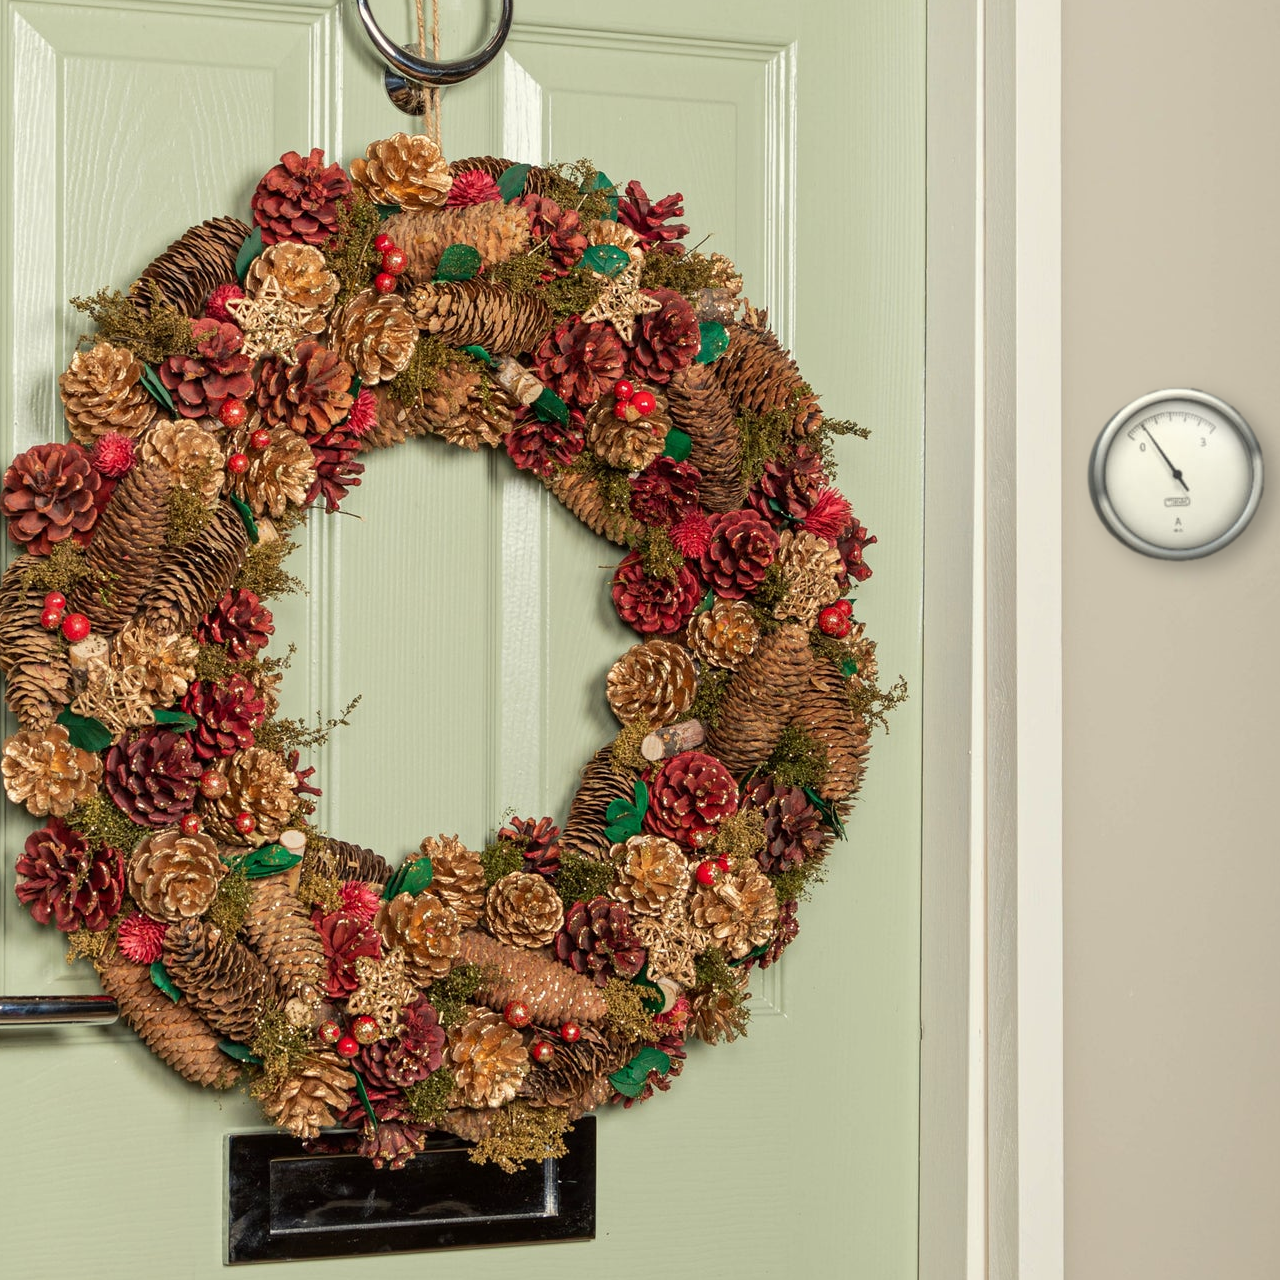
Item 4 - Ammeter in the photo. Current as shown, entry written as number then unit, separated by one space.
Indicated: 0.5 A
